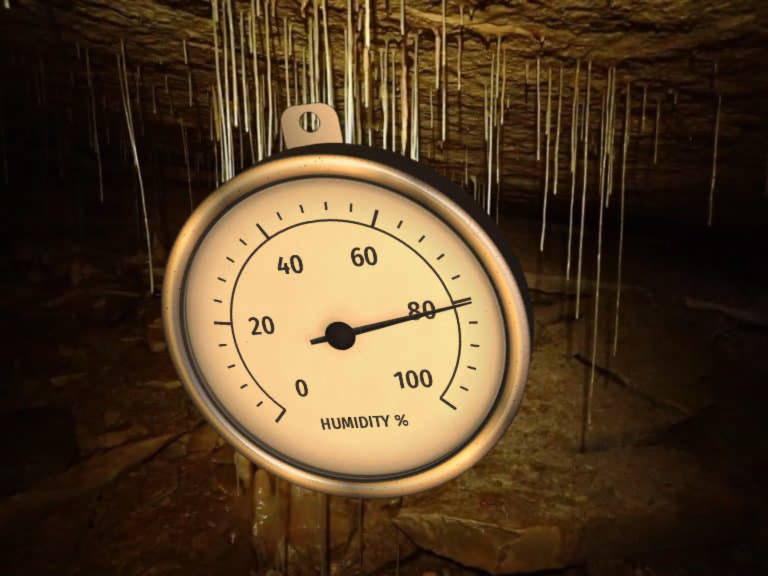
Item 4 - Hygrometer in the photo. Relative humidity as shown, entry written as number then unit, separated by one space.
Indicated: 80 %
